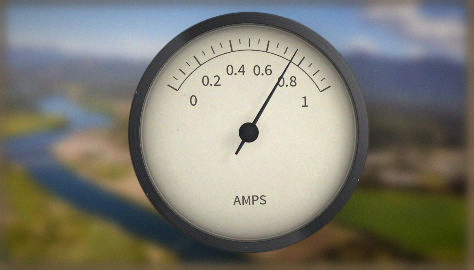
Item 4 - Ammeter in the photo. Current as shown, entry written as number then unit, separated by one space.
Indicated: 0.75 A
